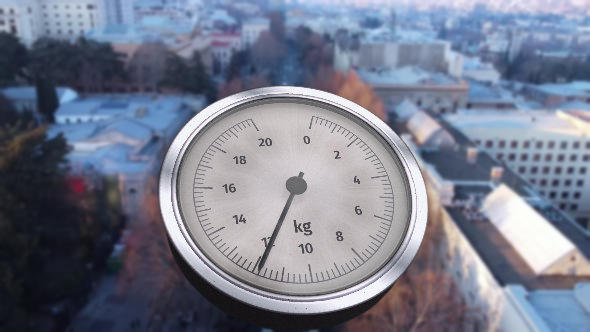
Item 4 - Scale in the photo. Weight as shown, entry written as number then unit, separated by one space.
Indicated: 11.8 kg
